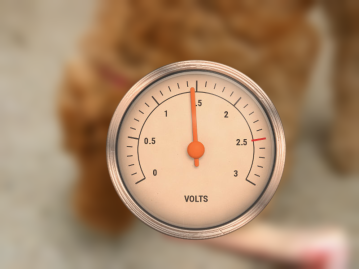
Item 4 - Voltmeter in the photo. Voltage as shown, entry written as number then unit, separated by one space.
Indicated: 1.45 V
